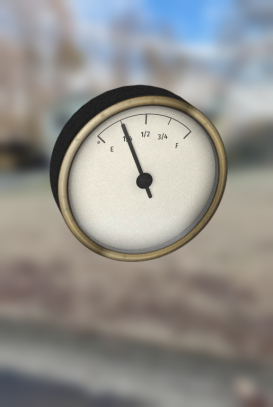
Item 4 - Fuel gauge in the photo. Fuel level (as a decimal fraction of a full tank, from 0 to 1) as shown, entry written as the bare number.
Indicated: 0.25
